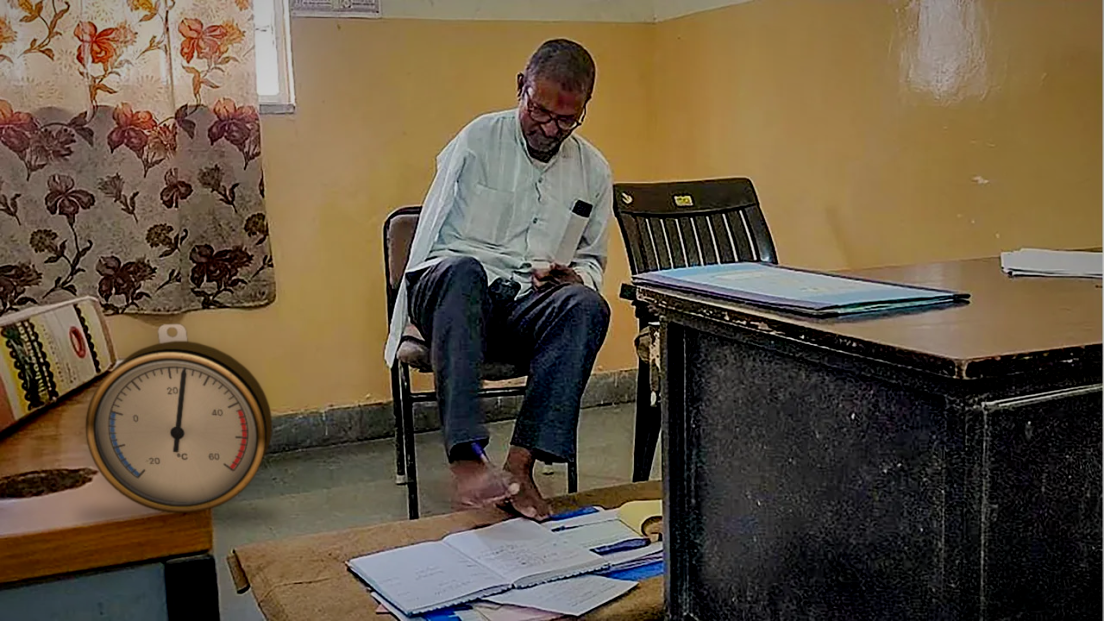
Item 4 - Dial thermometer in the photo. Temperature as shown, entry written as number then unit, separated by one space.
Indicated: 24 °C
